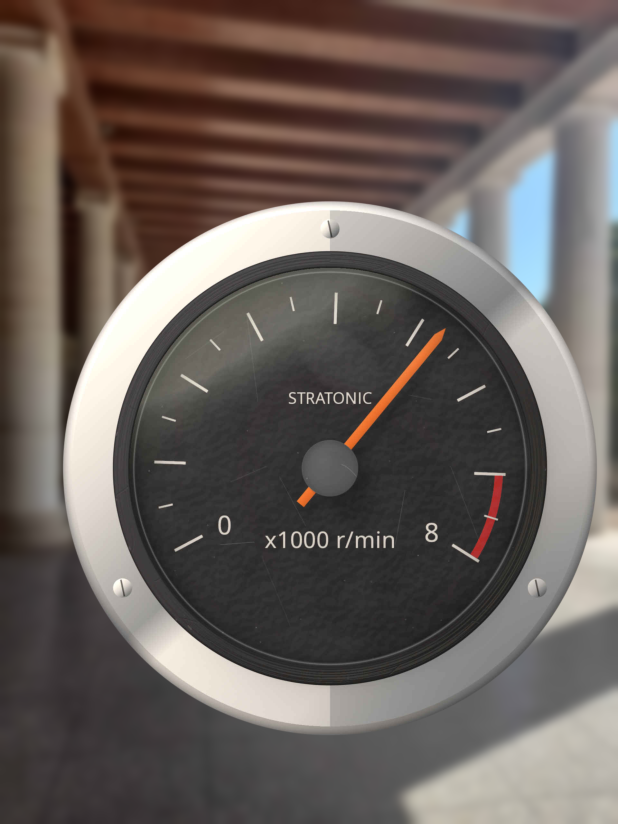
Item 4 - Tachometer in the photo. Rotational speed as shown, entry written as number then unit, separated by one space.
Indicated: 5250 rpm
